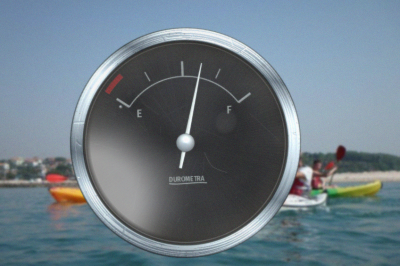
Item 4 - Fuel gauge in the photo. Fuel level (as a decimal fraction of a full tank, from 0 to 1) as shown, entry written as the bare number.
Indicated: 0.625
